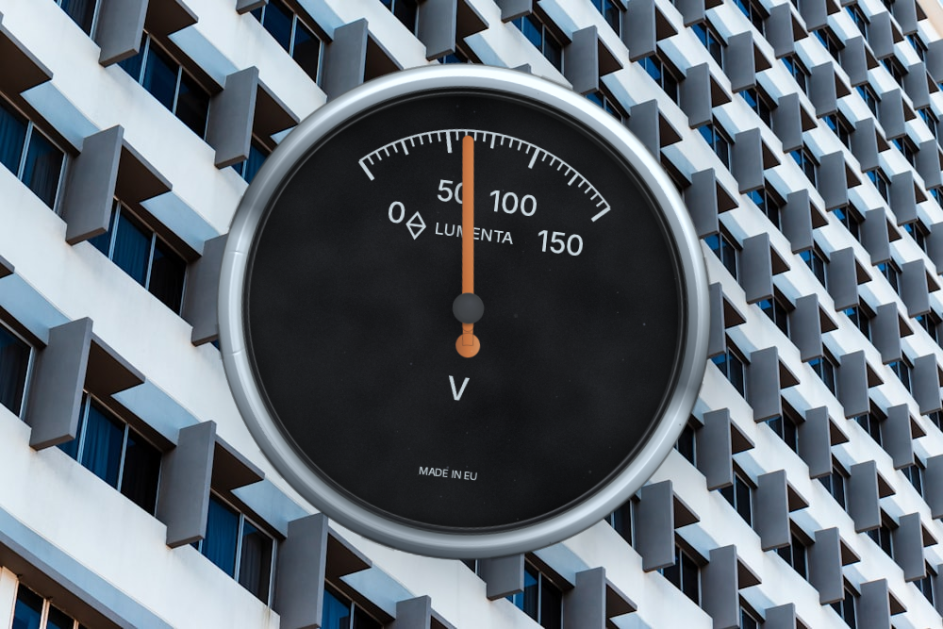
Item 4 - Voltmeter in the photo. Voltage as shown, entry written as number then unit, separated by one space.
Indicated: 60 V
